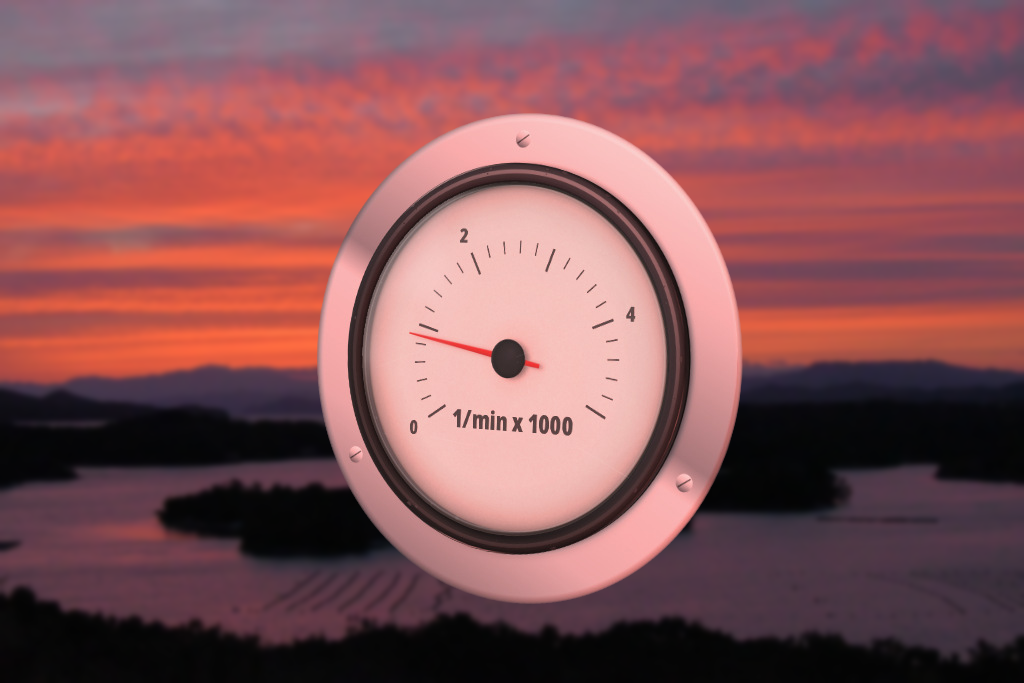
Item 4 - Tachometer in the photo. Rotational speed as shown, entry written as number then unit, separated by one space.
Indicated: 900 rpm
